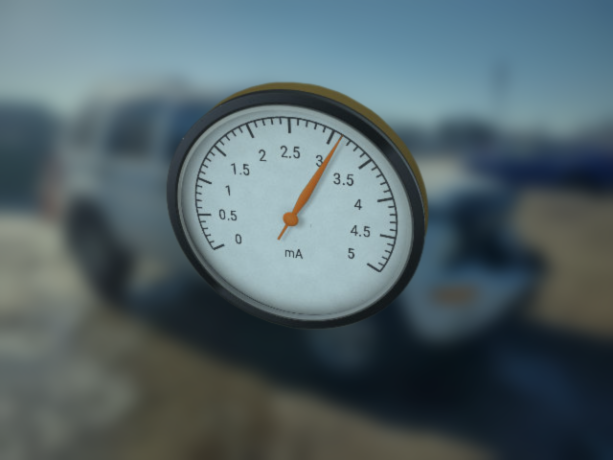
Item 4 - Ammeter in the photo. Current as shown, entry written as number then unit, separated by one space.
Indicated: 3.1 mA
